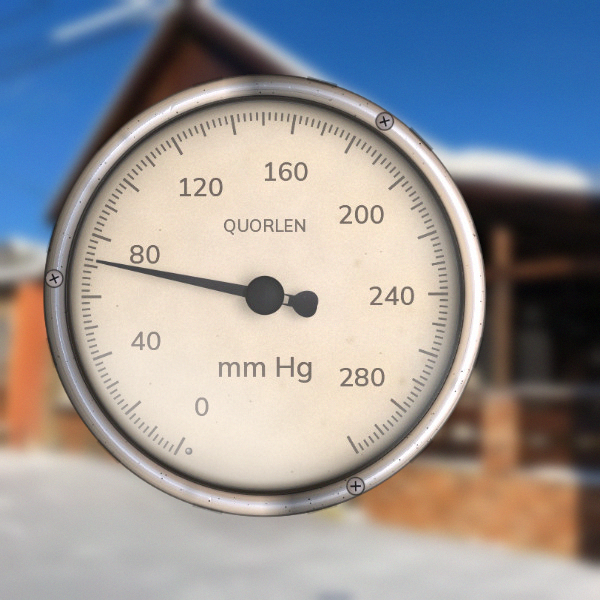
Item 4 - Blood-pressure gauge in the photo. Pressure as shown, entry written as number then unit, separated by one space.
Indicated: 72 mmHg
